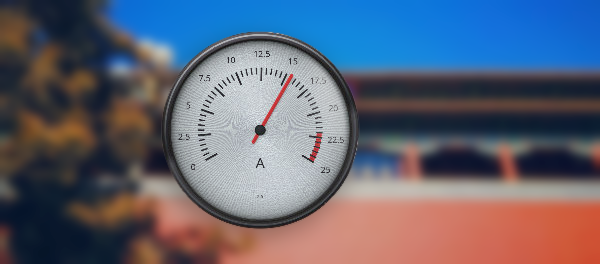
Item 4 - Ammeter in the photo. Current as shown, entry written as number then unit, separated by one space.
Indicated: 15.5 A
